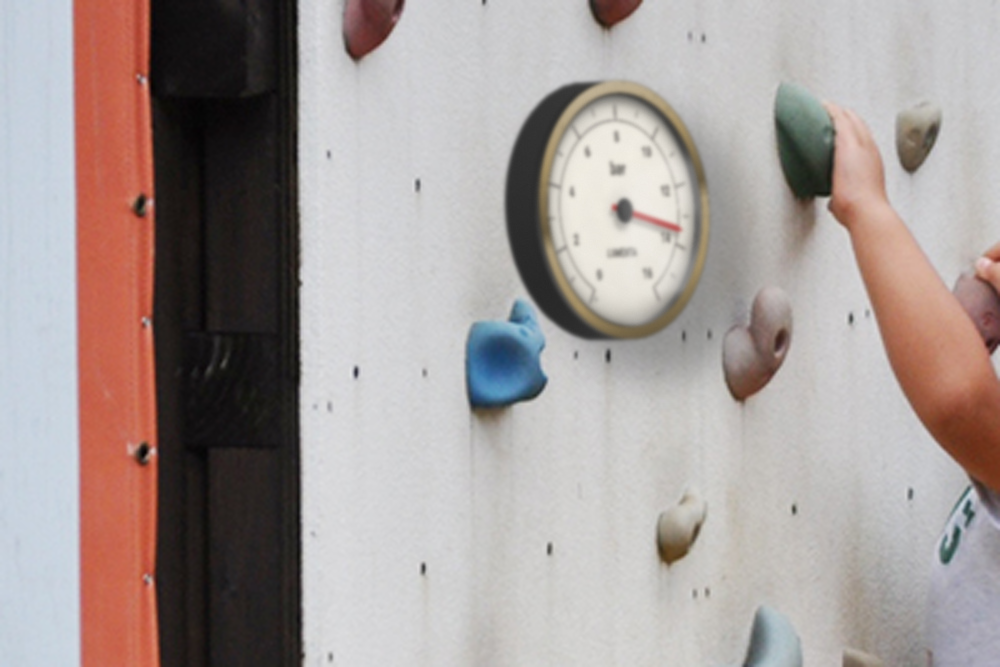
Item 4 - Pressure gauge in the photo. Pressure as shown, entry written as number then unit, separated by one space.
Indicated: 13.5 bar
